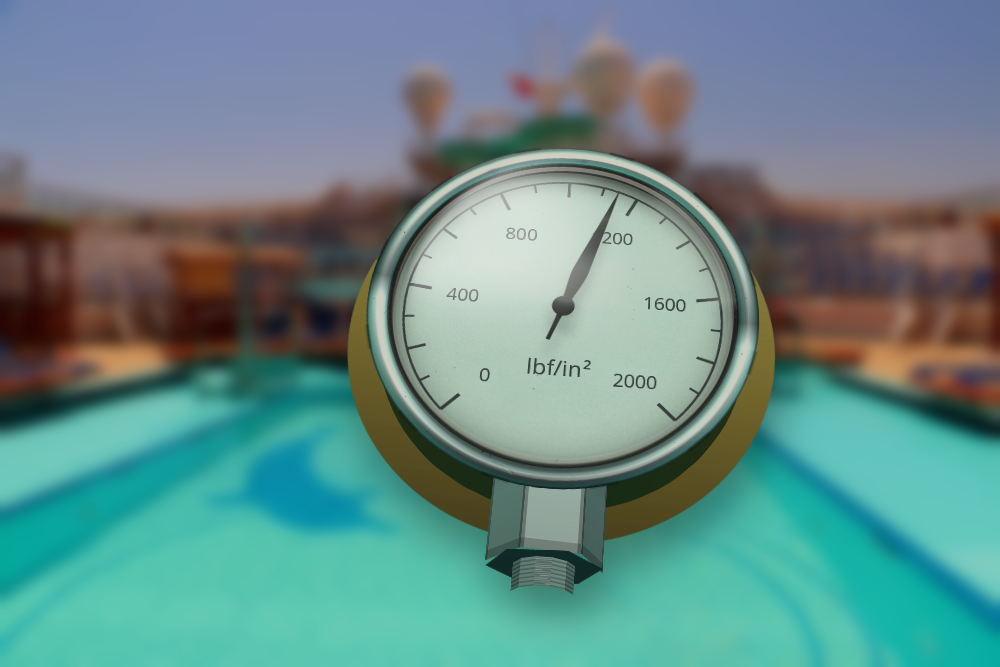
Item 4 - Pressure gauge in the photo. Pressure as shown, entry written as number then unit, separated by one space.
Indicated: 1150 psi
